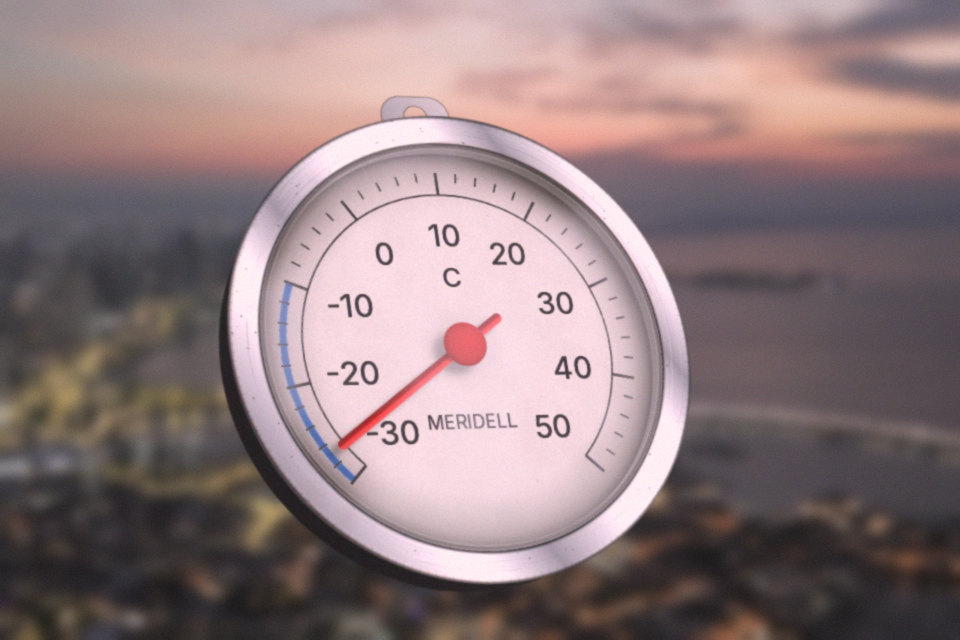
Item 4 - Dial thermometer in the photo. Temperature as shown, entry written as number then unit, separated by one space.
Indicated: -27 °C
